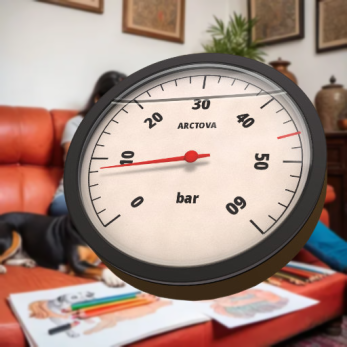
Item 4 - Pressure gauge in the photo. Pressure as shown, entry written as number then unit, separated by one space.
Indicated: 8 bar
